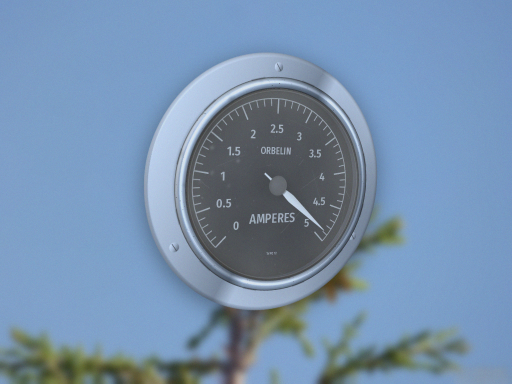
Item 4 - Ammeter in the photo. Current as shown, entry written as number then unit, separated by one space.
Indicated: 4.9 A
